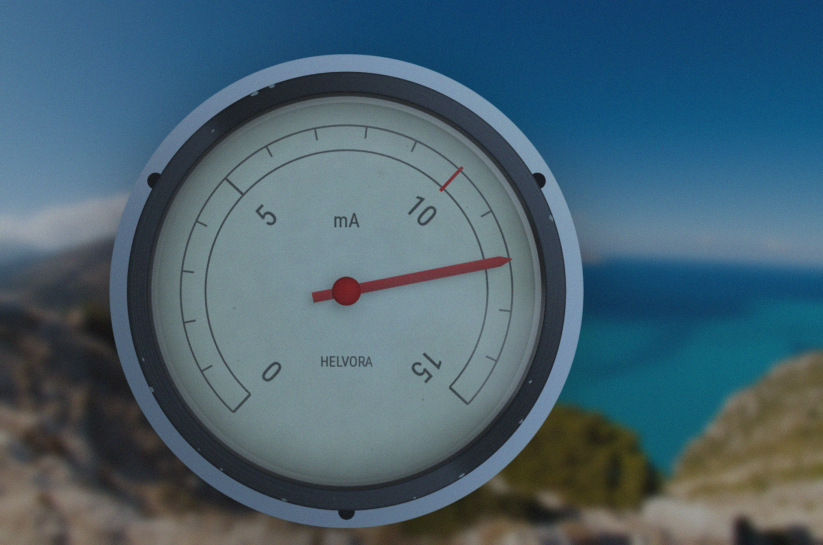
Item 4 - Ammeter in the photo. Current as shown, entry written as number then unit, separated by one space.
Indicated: 12 mA
